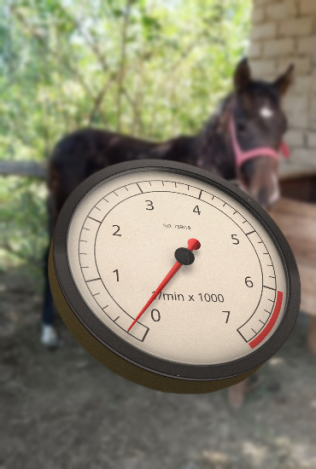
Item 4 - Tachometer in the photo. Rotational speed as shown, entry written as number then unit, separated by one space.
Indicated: 200 rpm
